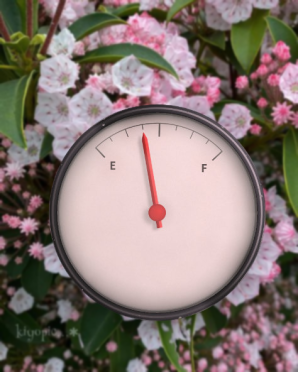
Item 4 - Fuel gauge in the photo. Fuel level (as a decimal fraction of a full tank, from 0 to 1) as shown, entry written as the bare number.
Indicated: 0.375
